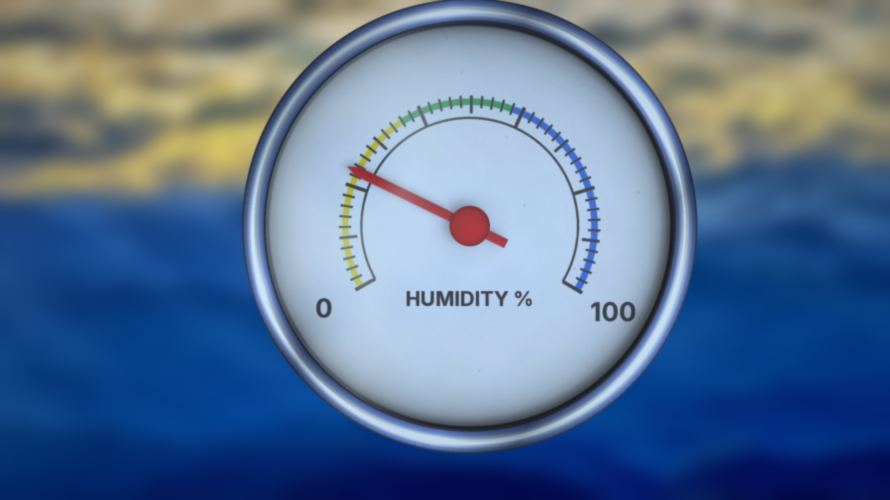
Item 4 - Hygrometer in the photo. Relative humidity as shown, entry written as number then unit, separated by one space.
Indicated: 23 %
